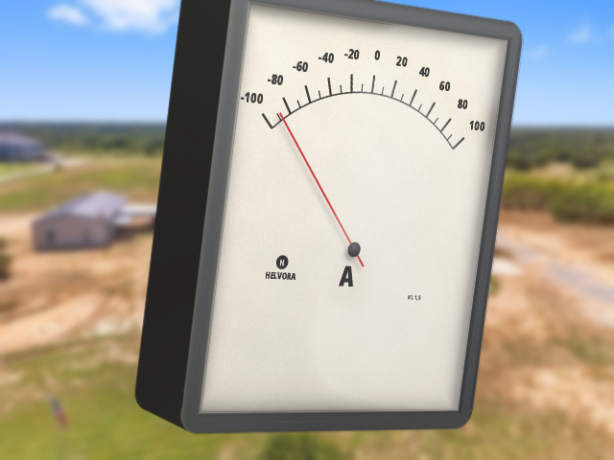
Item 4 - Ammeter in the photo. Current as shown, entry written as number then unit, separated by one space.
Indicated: -90 A
